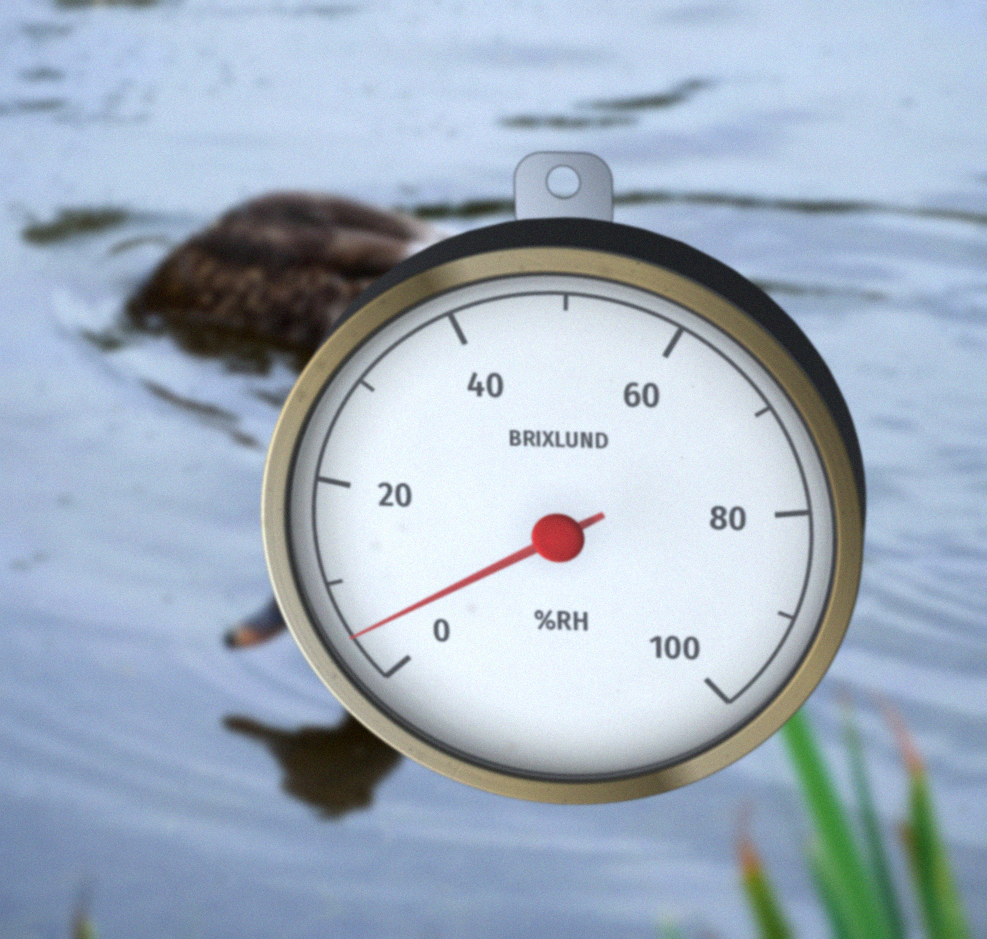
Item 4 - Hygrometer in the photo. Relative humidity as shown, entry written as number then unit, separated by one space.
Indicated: 5 %
